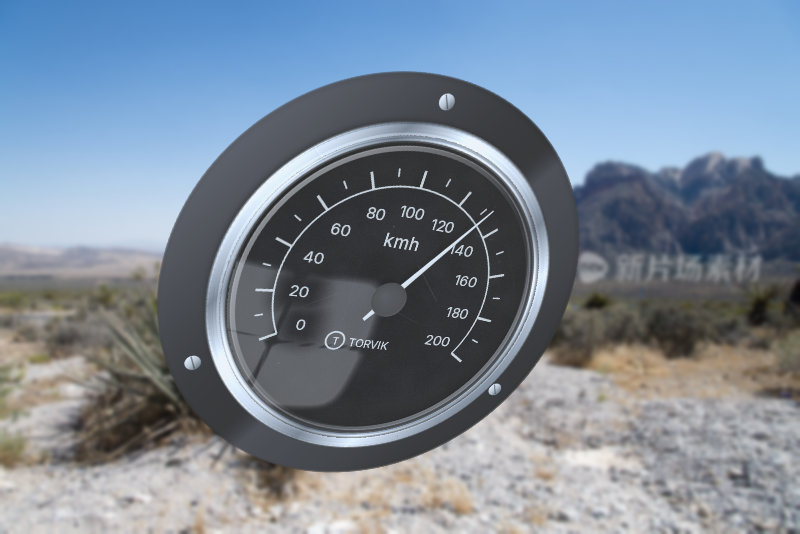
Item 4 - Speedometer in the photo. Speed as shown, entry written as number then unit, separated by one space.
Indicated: 130 km/h
